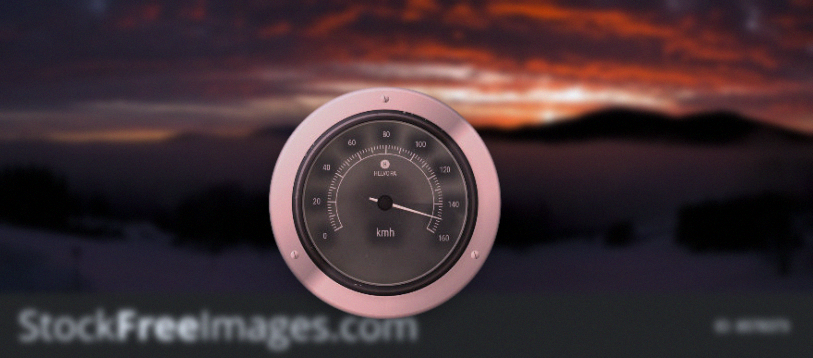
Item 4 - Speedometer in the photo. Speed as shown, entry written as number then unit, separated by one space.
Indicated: 150 km/h
